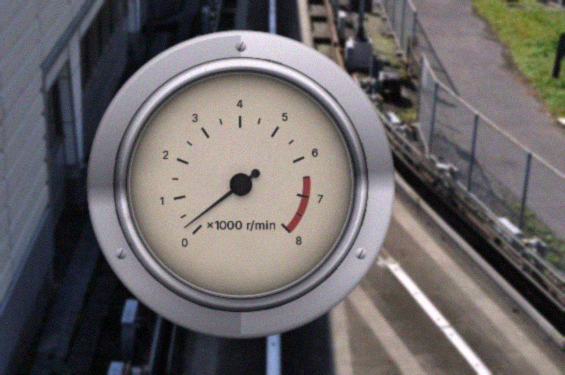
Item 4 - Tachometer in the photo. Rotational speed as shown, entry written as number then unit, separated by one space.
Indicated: 250 rpm
